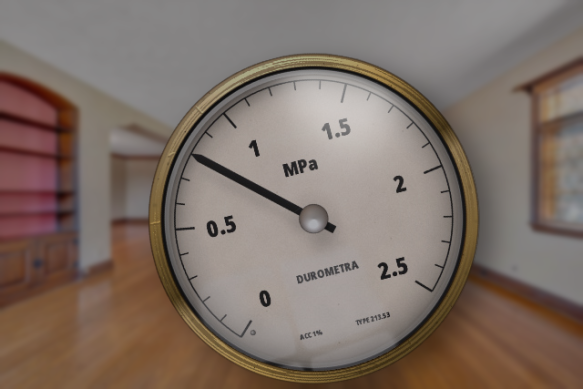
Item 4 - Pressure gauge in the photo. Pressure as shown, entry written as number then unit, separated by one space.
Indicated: 0.8 MPa
